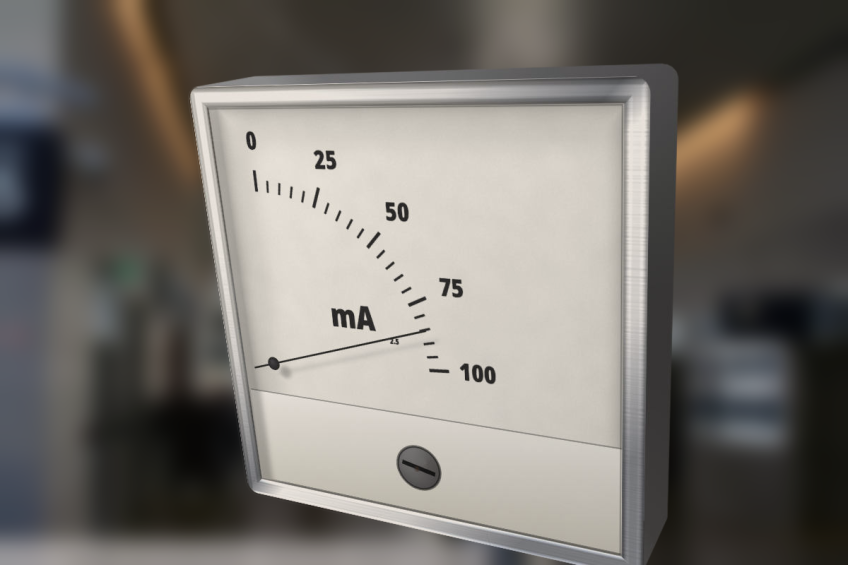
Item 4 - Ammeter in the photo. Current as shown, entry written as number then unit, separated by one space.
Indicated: 85 mA
